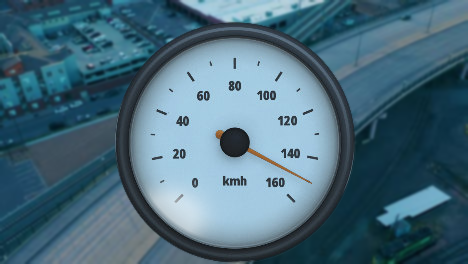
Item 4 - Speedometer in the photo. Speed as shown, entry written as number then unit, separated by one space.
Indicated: 150 km/h
